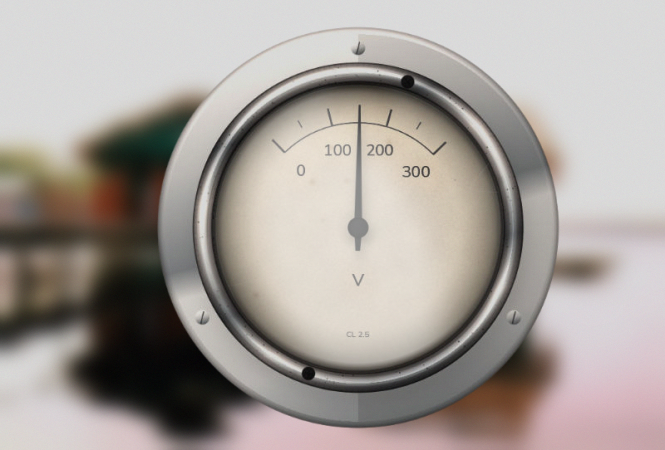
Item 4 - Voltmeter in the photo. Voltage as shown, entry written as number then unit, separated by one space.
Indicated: 150 V
